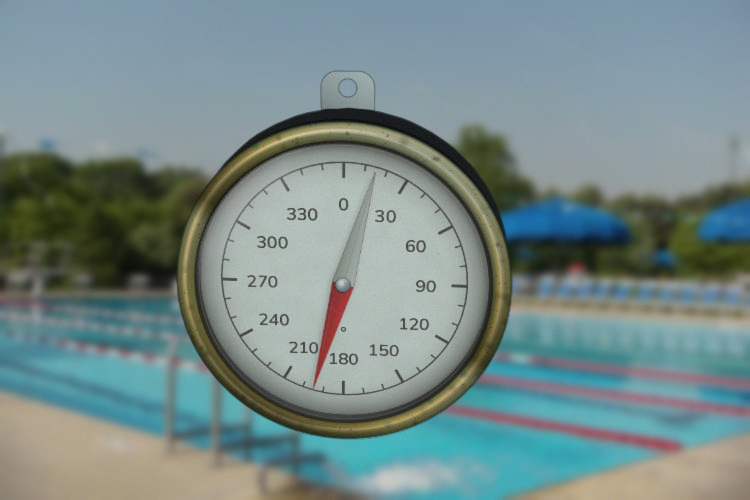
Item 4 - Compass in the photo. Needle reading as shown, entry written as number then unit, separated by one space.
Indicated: 195 °
